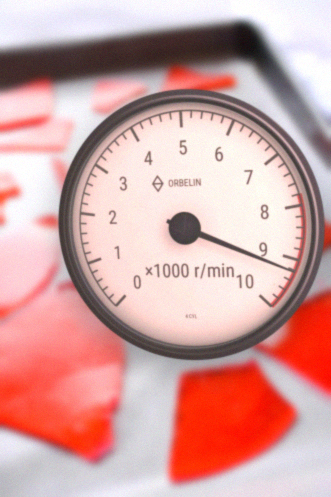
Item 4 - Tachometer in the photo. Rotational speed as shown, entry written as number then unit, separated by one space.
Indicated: 9200 rpm
